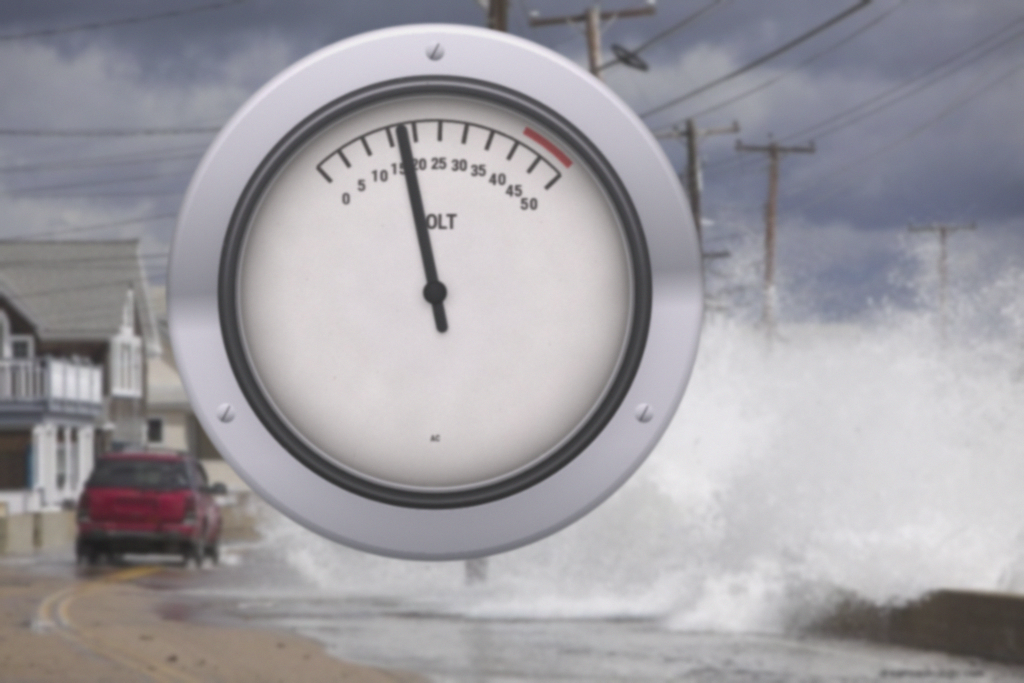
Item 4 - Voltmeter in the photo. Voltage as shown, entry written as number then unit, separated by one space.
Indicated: 17.5 V
